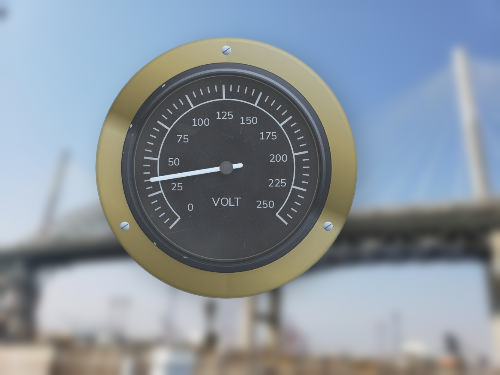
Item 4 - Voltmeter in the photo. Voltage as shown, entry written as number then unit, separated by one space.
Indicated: 35 V
